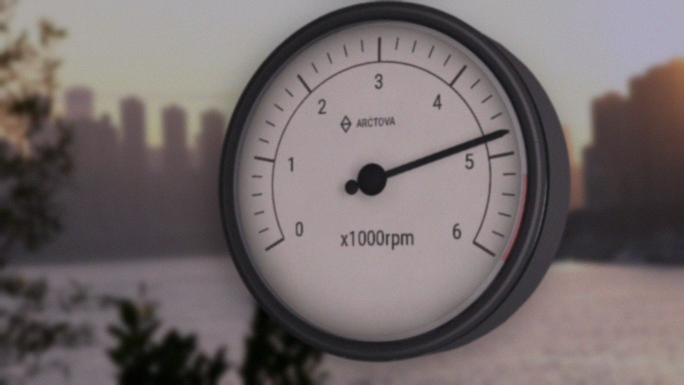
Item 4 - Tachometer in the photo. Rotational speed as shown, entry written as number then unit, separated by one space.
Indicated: 4800 rpm
